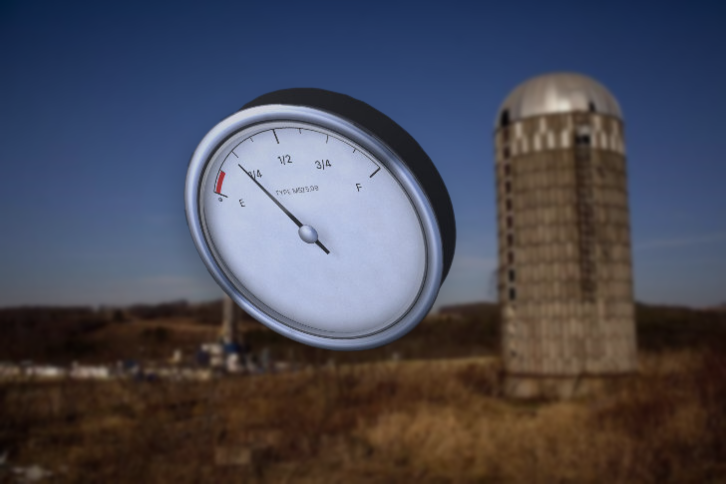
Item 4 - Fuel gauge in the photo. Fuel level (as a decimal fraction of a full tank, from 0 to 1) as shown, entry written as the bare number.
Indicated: 0.25
